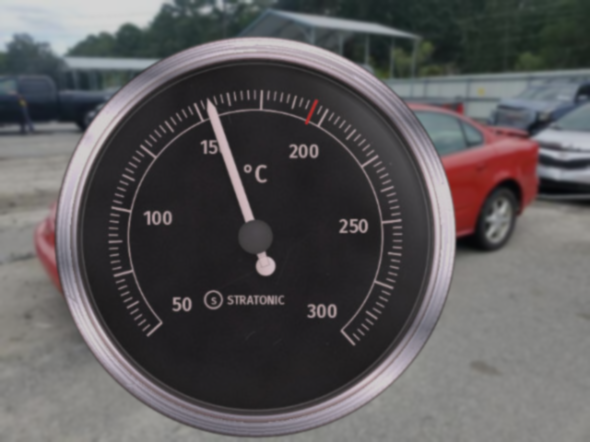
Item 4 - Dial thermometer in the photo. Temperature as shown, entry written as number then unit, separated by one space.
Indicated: 155 °C
